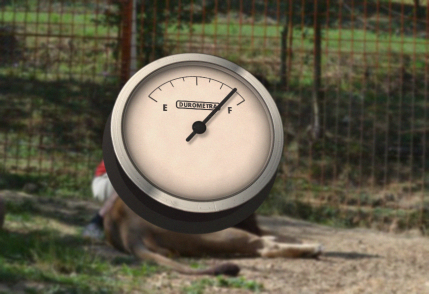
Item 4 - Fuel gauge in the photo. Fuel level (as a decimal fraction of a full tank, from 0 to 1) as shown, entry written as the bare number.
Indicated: 0.875
